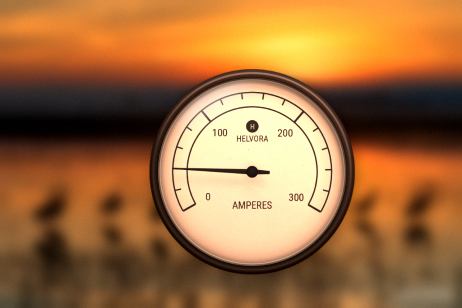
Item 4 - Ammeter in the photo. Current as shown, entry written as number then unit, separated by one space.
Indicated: 40 A
